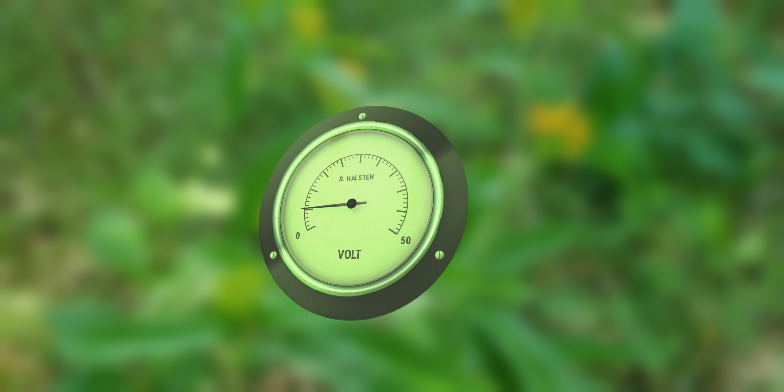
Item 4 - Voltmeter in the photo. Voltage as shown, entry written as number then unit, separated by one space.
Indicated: 5 V
